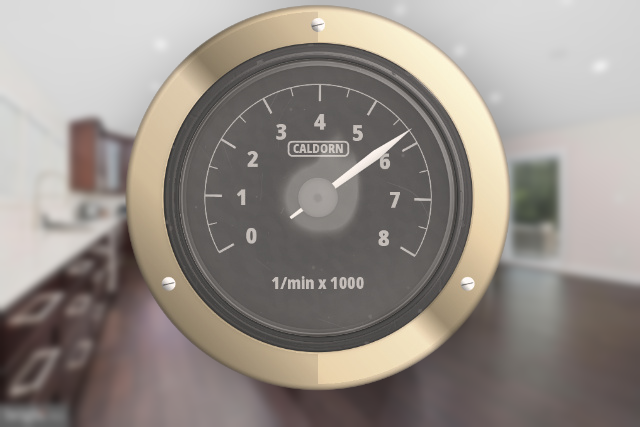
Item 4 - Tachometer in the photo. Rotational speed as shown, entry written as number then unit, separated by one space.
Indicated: 5750 rpm
